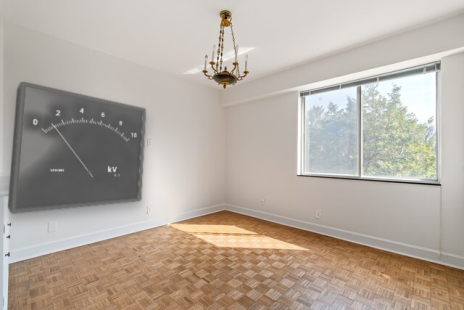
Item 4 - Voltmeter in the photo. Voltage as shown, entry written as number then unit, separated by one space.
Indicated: 1 kV
